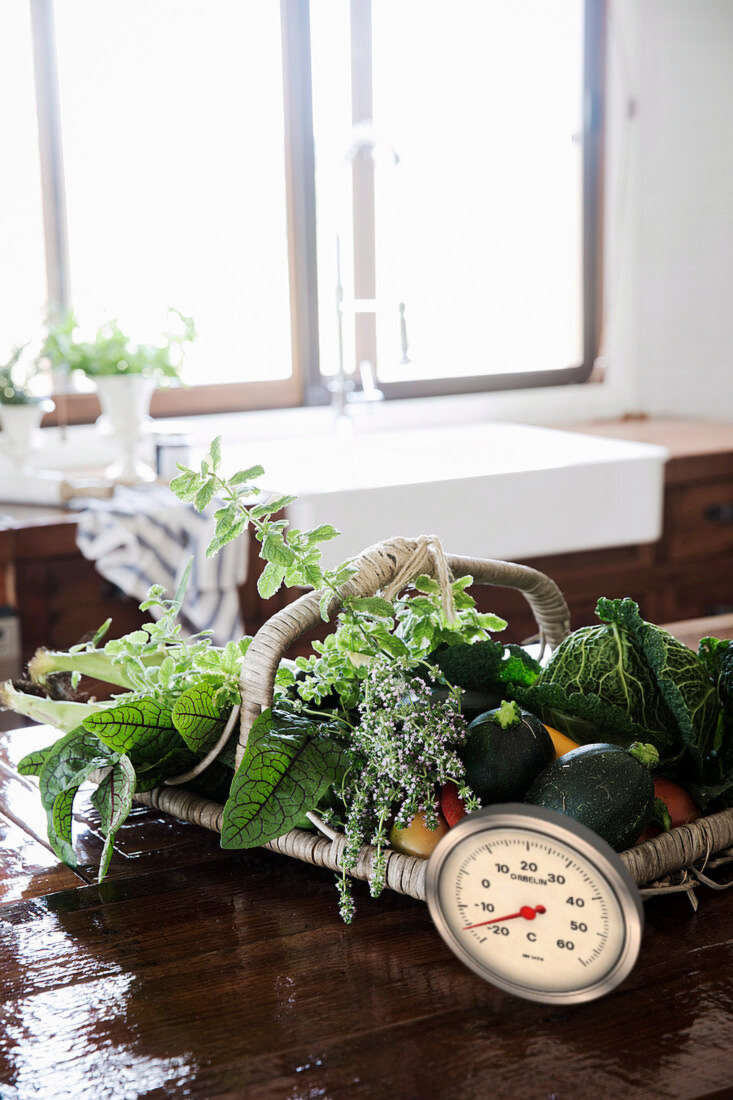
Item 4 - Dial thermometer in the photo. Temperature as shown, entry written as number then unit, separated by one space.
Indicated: -15 °C
